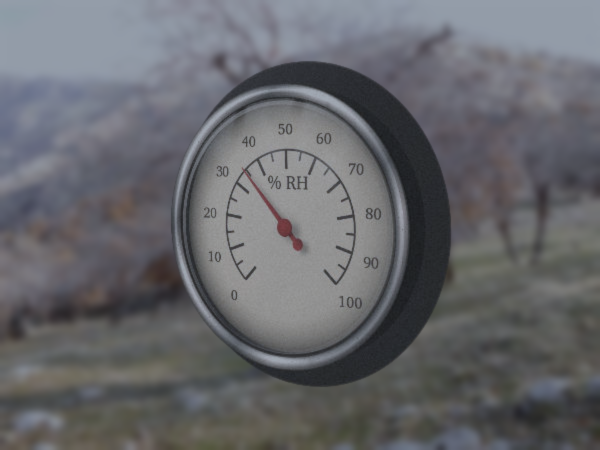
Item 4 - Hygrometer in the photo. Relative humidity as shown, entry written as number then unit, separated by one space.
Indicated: 35 %
